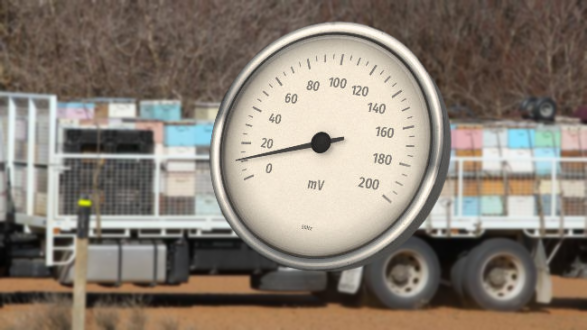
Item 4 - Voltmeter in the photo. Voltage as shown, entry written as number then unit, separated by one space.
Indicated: 10 mV
